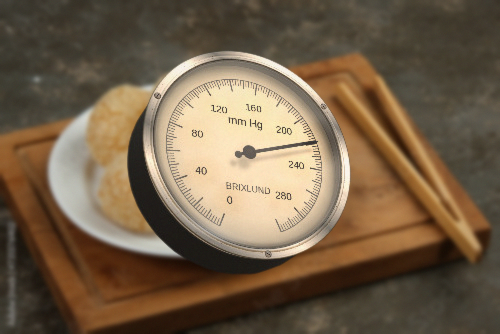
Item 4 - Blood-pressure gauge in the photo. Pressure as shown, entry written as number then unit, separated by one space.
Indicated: 220 mmHg
